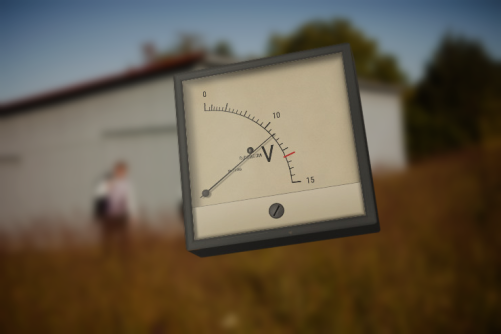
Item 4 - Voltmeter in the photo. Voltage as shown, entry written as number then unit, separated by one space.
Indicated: 11 V
